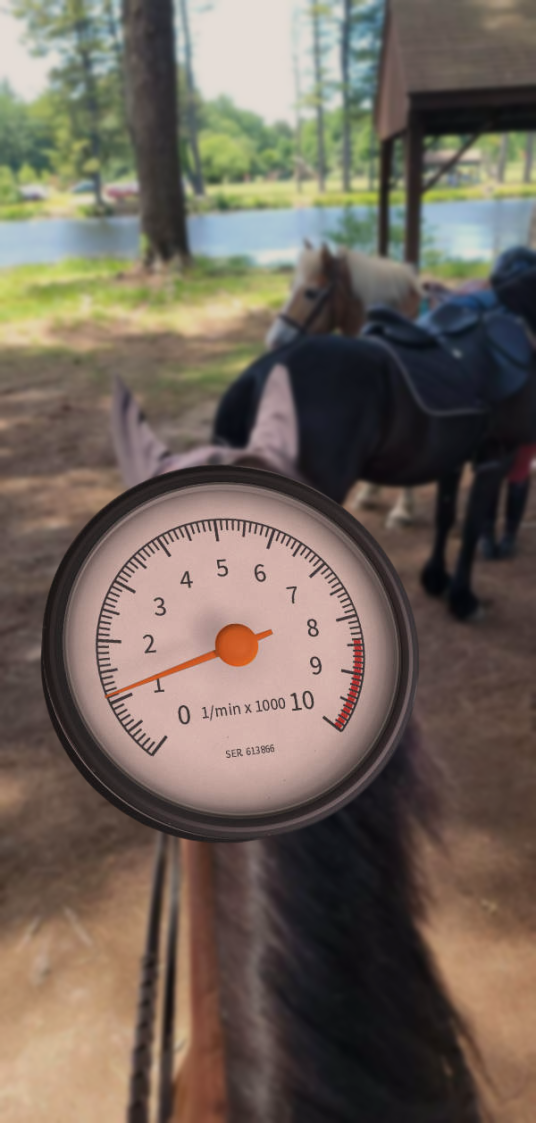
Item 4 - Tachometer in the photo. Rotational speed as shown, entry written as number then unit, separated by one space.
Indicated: 1100 rpm
